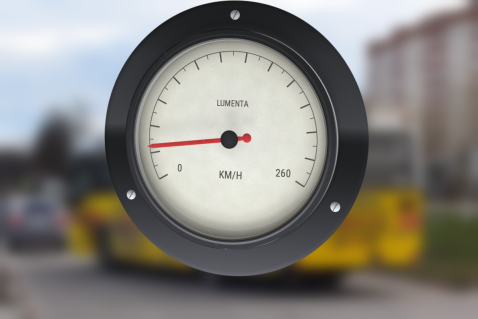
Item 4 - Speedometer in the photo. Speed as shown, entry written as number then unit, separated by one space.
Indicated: 25 km/h
